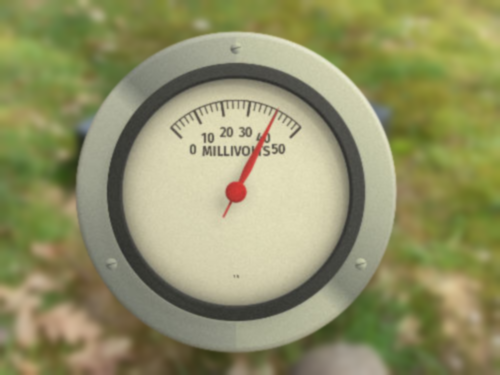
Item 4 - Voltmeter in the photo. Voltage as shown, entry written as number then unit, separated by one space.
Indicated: 40 mV
